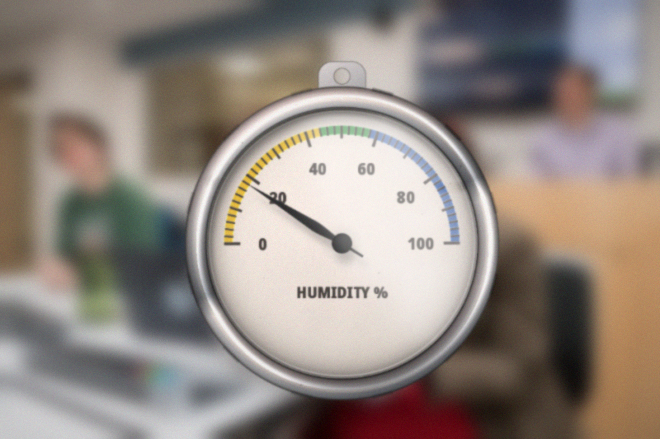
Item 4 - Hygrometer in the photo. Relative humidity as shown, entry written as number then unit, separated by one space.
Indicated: 18 %
